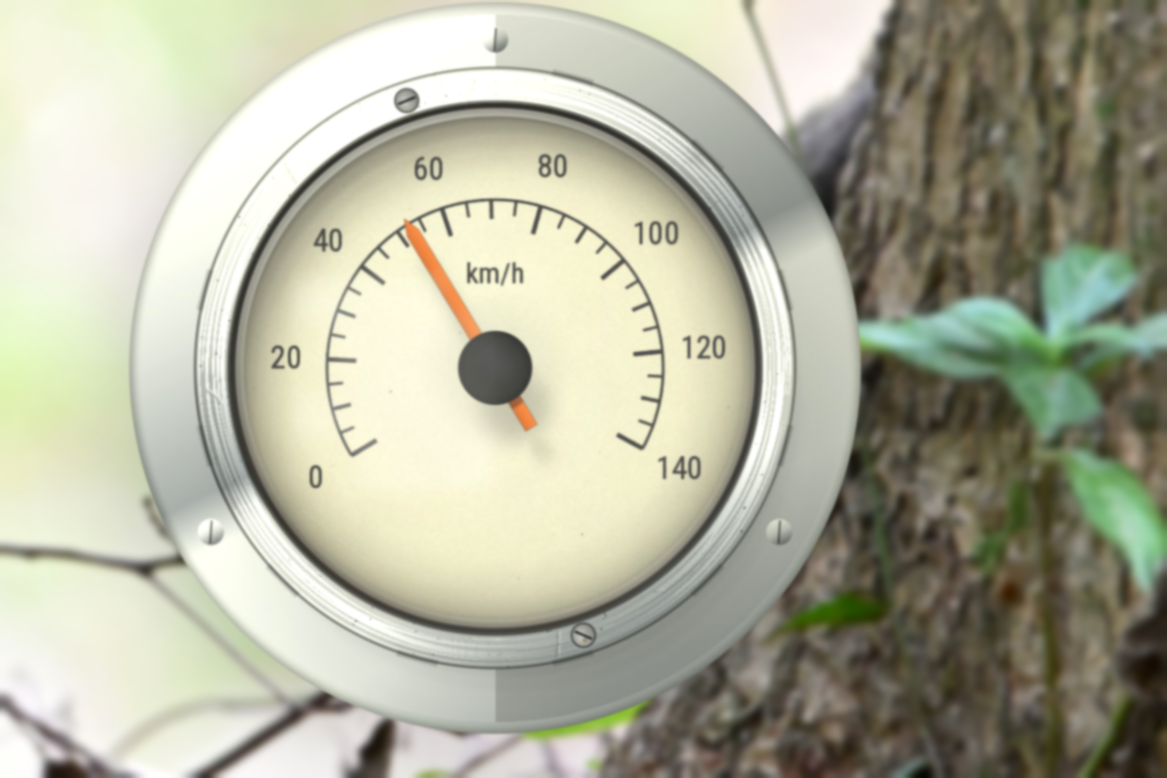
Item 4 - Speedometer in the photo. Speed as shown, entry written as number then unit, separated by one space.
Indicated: 52.5 km/h
